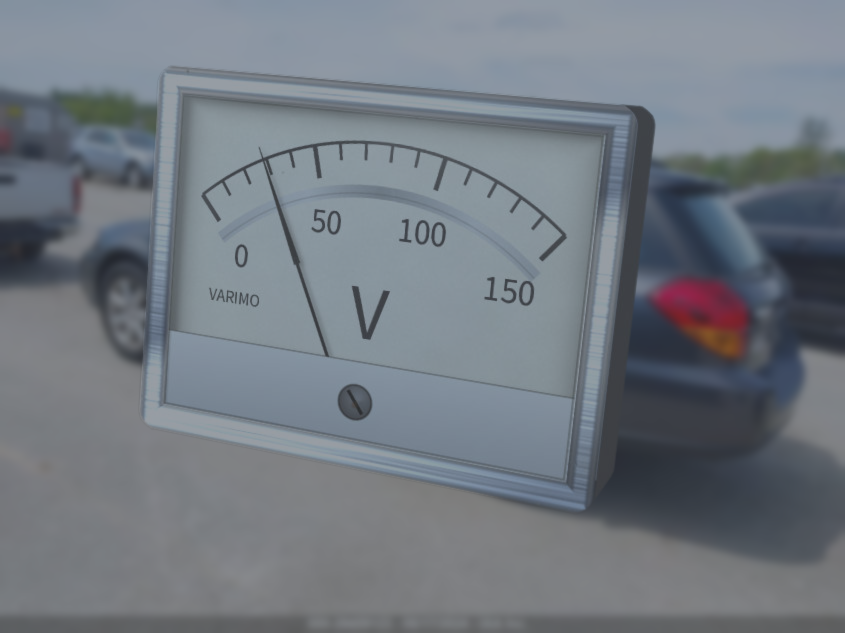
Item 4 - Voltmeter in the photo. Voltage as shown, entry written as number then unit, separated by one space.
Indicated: 30 V
